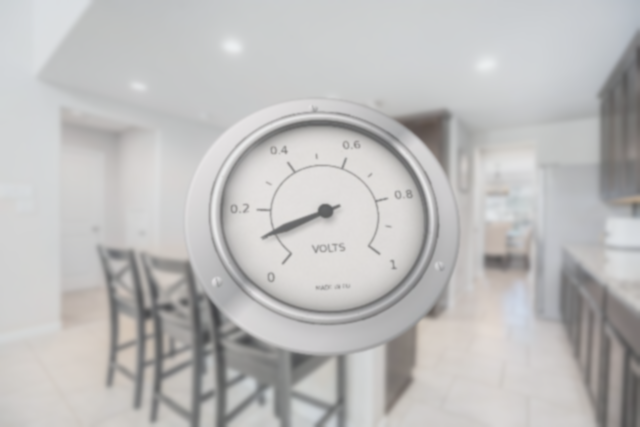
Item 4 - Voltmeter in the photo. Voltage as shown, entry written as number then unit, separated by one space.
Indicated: 0.1 V
